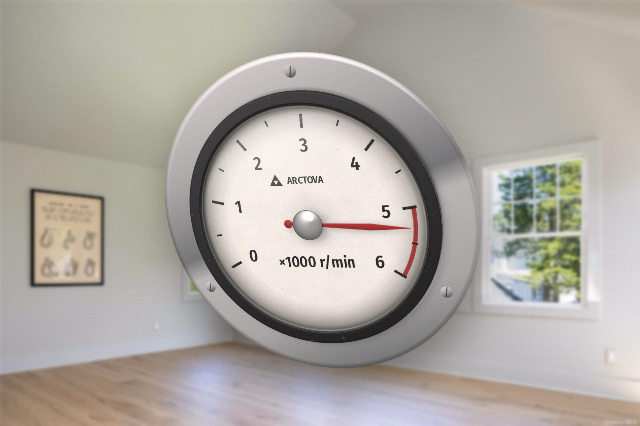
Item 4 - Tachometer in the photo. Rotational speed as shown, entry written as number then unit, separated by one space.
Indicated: 5250 rpm
